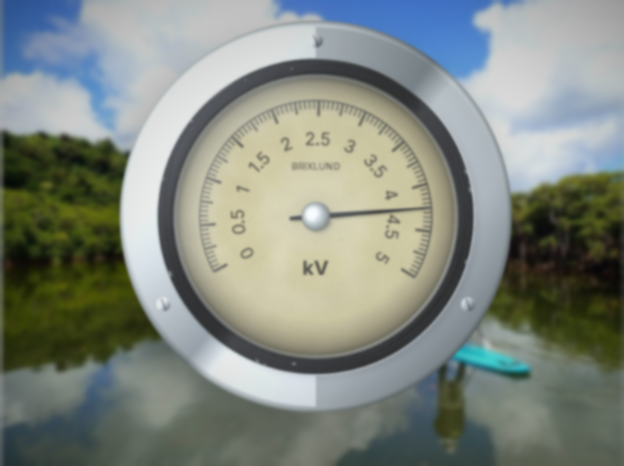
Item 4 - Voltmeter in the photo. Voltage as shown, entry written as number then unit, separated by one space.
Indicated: 4.25 kV
